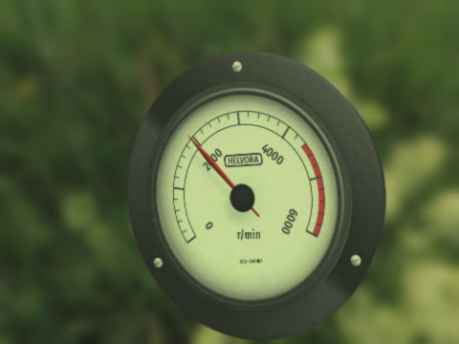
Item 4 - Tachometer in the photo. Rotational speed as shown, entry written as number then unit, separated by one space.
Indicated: 2000 rpm
